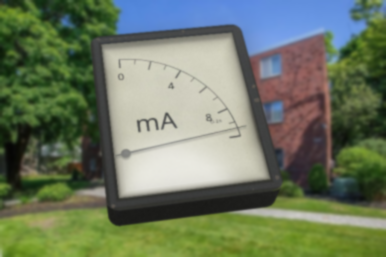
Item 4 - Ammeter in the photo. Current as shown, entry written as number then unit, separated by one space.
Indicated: 9.5 mA
